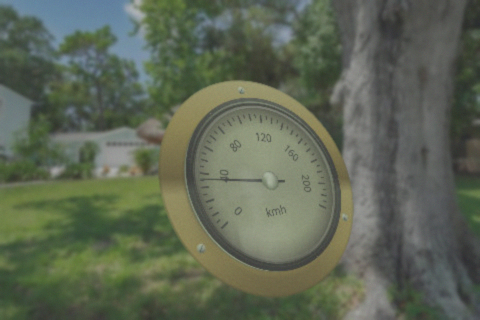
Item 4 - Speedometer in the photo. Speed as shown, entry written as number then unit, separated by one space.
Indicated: 35 km/h
